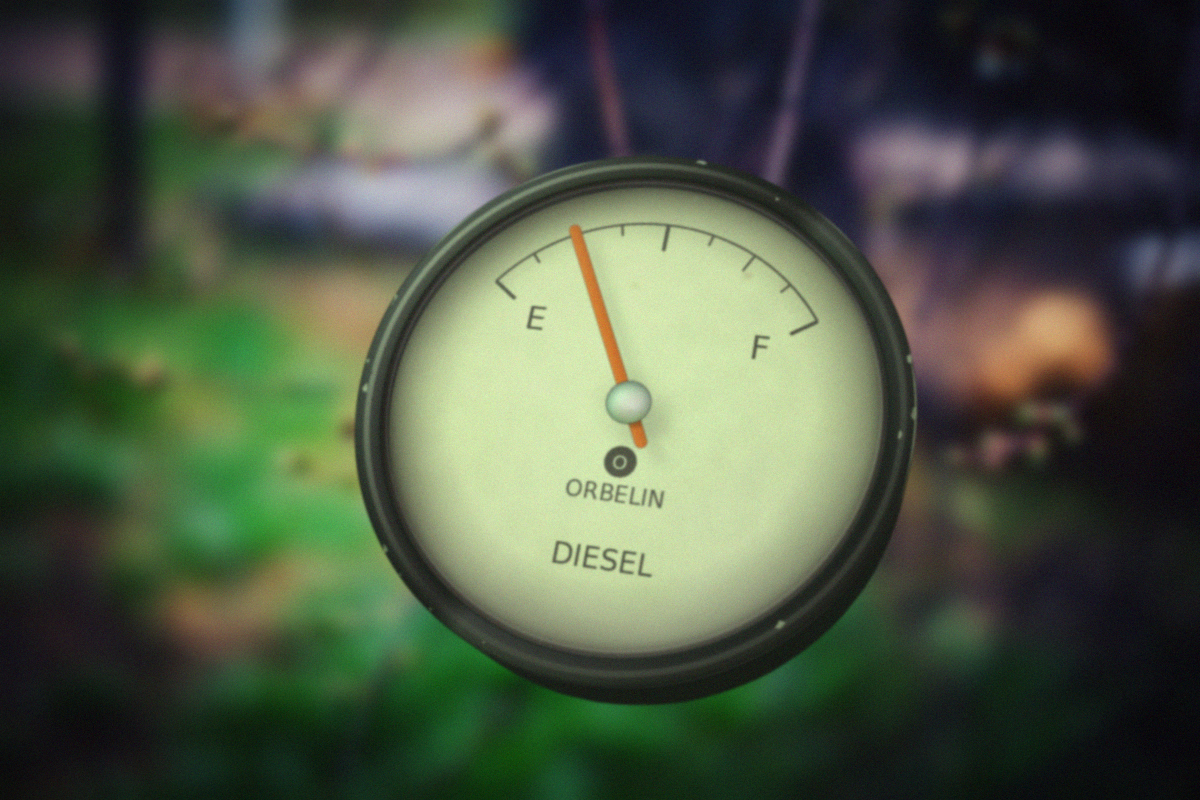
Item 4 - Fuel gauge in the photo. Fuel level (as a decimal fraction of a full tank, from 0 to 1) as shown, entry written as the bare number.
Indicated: 0.25
